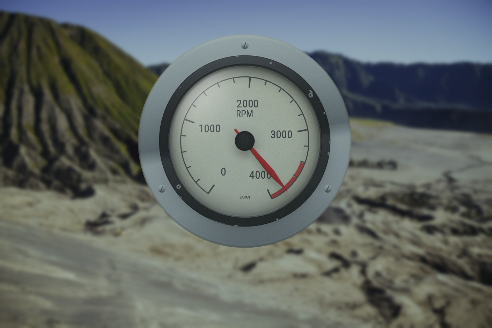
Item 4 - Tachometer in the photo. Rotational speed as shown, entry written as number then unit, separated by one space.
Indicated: 3800 rpm
